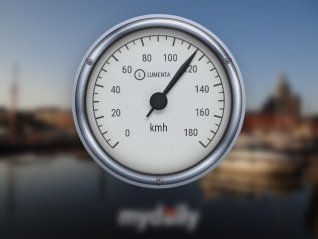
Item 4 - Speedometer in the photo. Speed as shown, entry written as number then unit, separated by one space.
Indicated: 115 km/h
